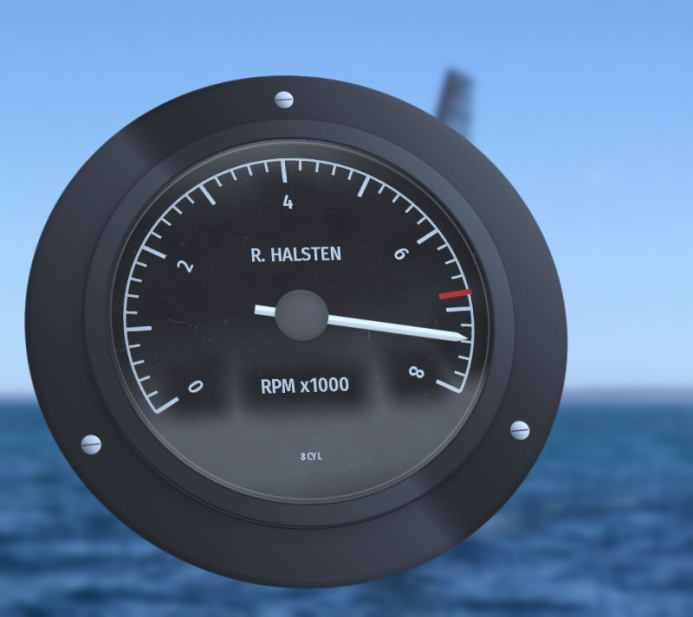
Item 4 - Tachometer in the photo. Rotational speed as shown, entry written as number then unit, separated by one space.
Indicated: 7400 rpm
